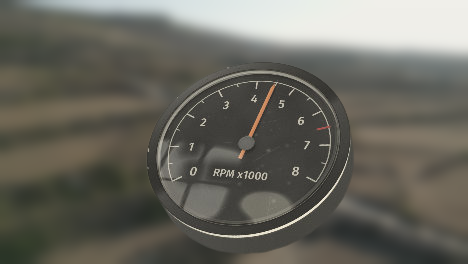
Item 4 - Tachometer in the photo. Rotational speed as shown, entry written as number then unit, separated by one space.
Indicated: 4500 rpm
